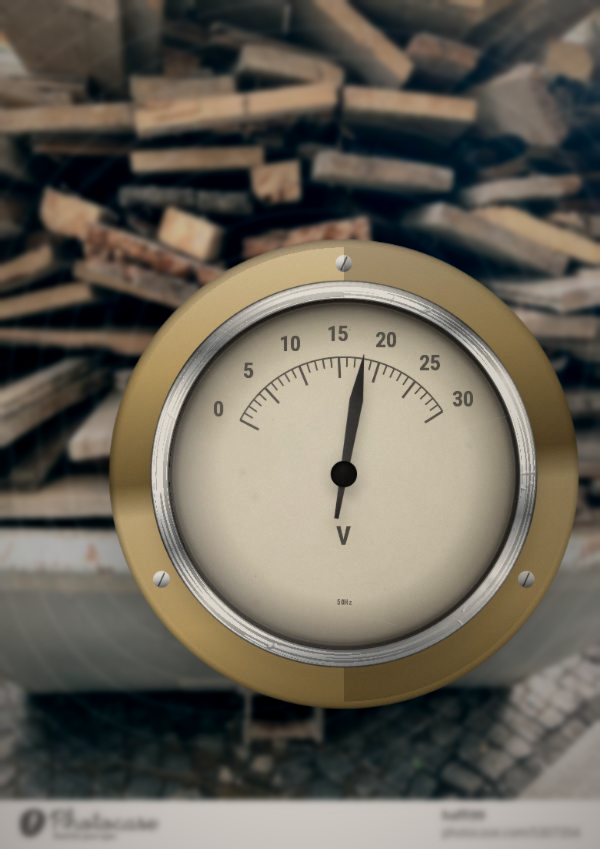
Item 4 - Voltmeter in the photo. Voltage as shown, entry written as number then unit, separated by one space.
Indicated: 18 V
